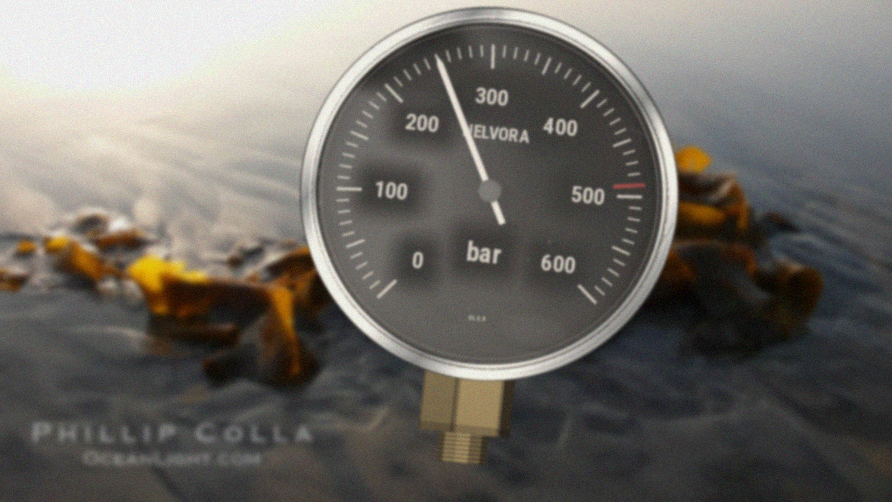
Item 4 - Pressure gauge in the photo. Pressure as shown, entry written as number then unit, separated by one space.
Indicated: 250 bar
